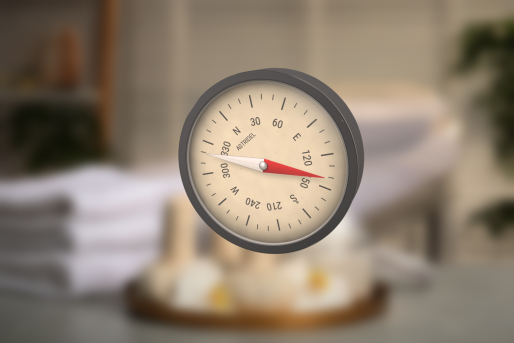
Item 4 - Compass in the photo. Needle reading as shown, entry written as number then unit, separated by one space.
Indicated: 140 °
